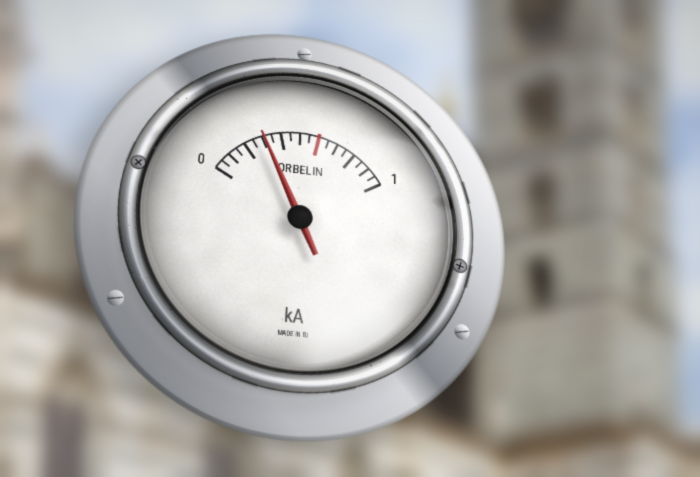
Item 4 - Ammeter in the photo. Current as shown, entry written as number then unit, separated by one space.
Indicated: 0.3 kA
